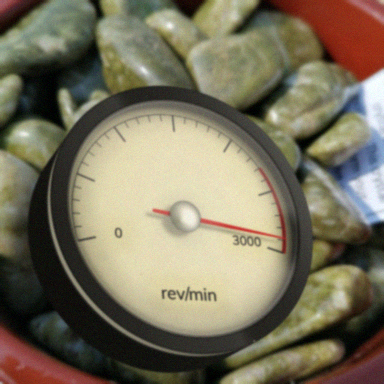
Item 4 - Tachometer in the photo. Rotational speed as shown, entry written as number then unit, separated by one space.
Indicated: 2900 rpm
